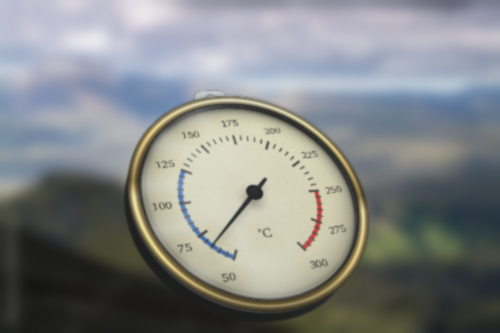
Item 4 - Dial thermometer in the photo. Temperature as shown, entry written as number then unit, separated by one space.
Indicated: 65 °C
